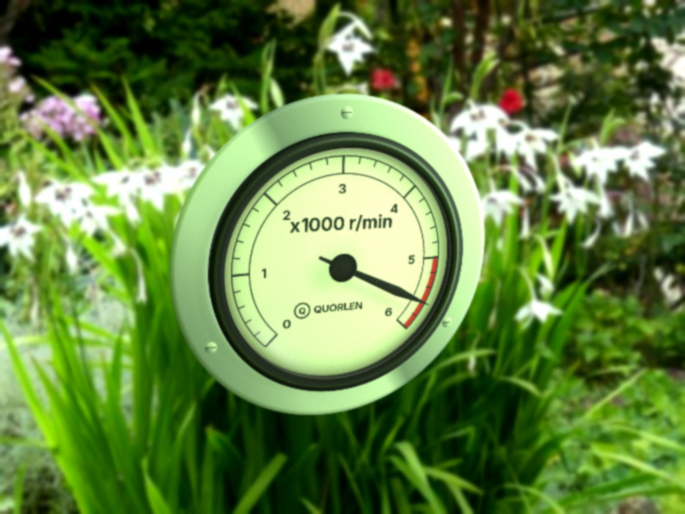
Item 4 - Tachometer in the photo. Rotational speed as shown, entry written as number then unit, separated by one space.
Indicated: 5600 rpm
